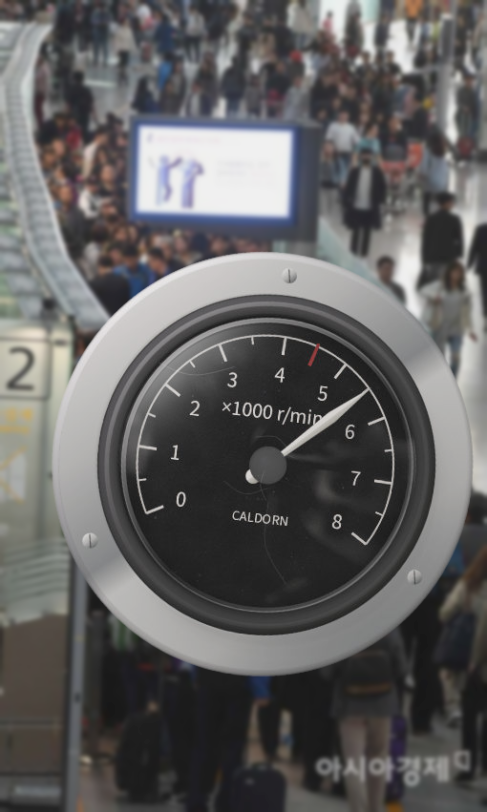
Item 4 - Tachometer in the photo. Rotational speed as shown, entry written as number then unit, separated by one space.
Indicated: 5500 rpm
